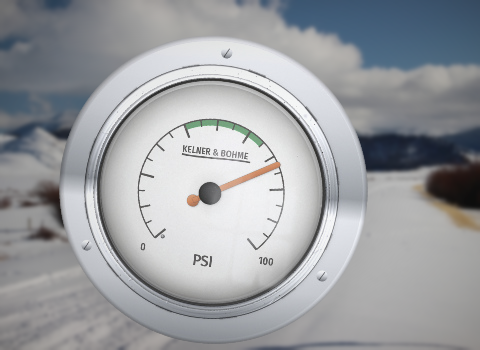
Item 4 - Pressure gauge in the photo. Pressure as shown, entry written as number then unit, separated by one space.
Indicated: 72.5 psi
